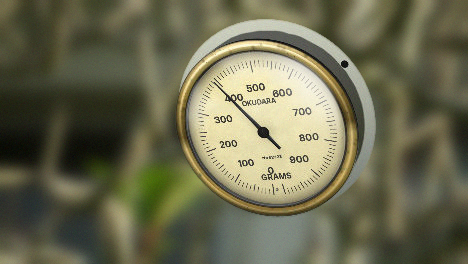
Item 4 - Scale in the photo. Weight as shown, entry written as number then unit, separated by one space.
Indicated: 400 g
